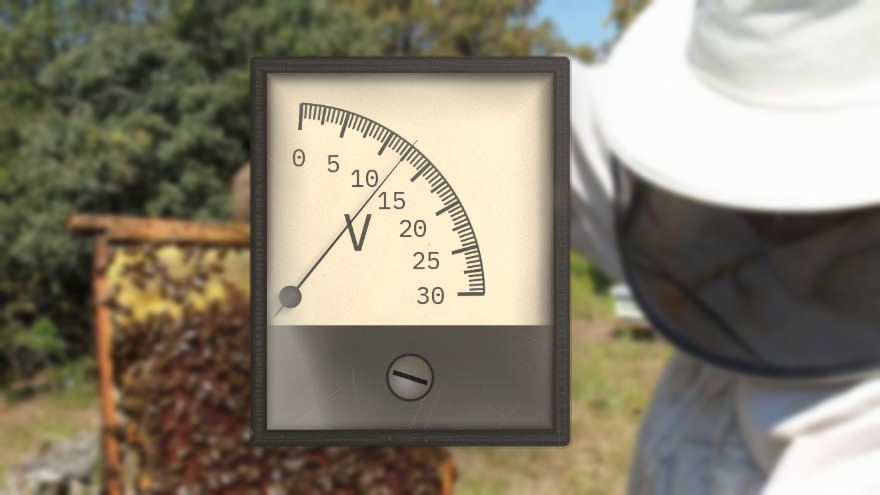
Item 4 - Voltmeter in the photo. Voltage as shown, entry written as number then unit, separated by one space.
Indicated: 12.5 V
